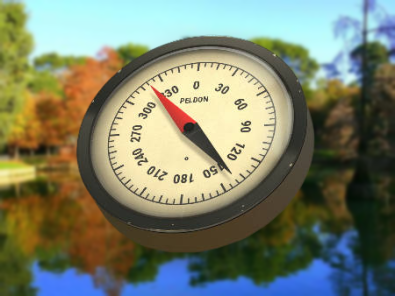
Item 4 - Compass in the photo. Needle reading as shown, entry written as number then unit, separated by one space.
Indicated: 320 °
